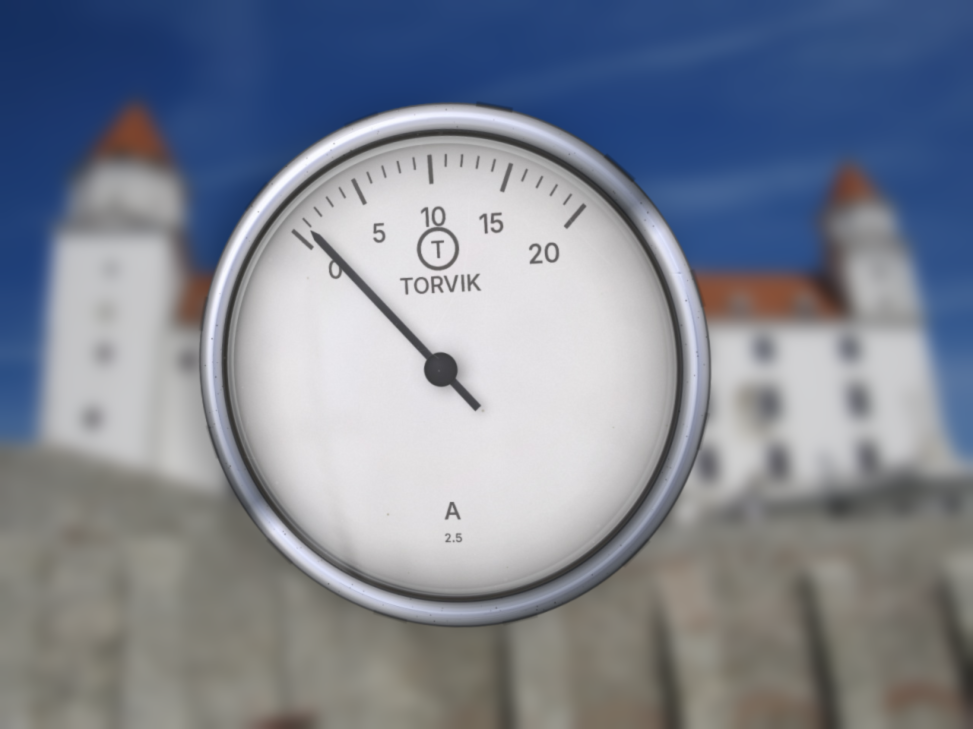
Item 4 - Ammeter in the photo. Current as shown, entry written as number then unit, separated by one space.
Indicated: 1 A
